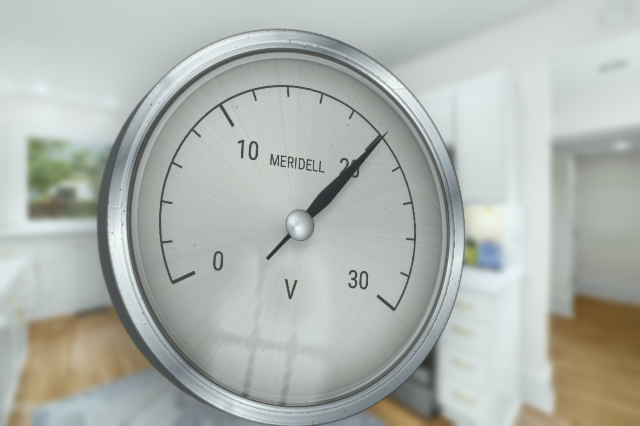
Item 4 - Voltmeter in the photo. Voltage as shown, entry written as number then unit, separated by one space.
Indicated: 20 V
